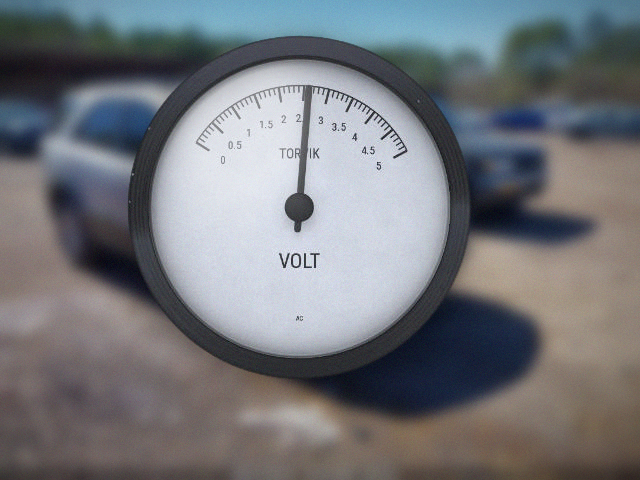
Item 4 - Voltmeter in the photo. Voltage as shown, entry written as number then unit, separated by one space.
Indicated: 2.6 V
